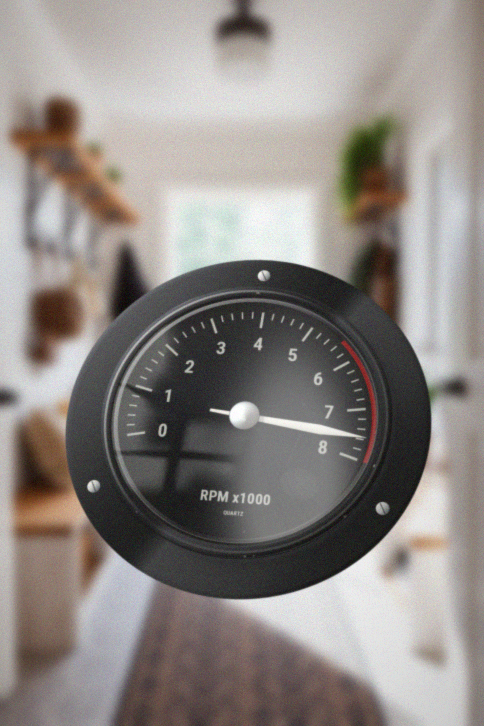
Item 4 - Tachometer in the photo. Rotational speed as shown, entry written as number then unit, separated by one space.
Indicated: 7600 rpm
